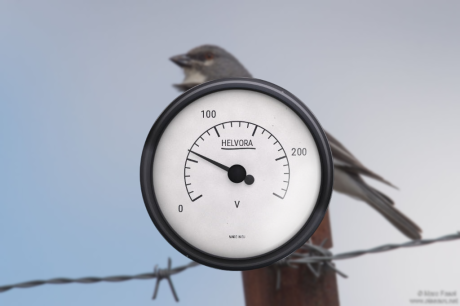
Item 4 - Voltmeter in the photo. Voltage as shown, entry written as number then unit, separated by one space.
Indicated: 60 V
